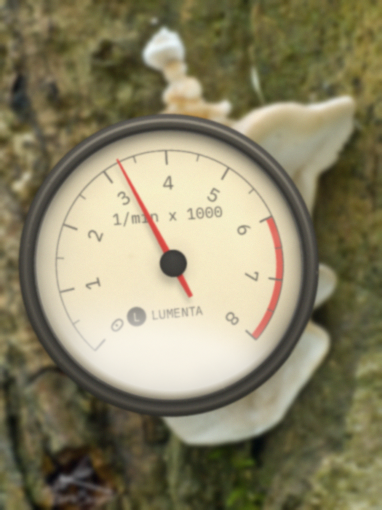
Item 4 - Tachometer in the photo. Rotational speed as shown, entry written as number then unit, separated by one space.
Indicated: 3250 rpm
